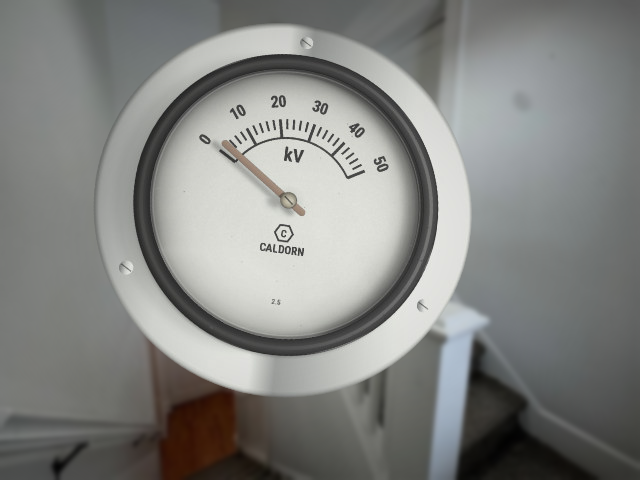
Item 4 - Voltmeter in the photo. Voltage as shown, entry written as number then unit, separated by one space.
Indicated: 2 kV
